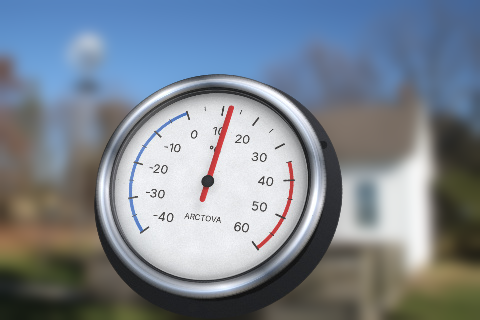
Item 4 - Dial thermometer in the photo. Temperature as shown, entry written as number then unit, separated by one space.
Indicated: 12.5 °C
